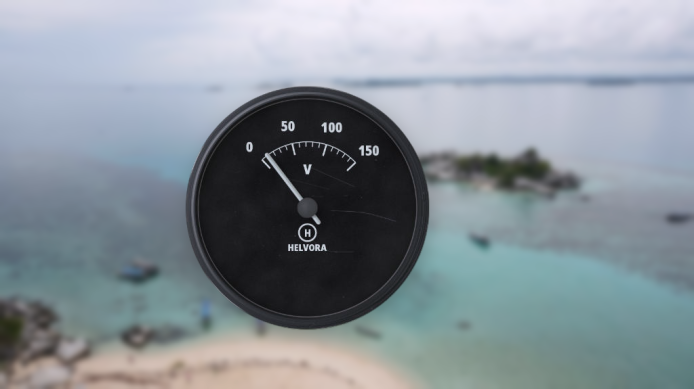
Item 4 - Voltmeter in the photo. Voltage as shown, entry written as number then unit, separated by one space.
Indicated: 10 V
